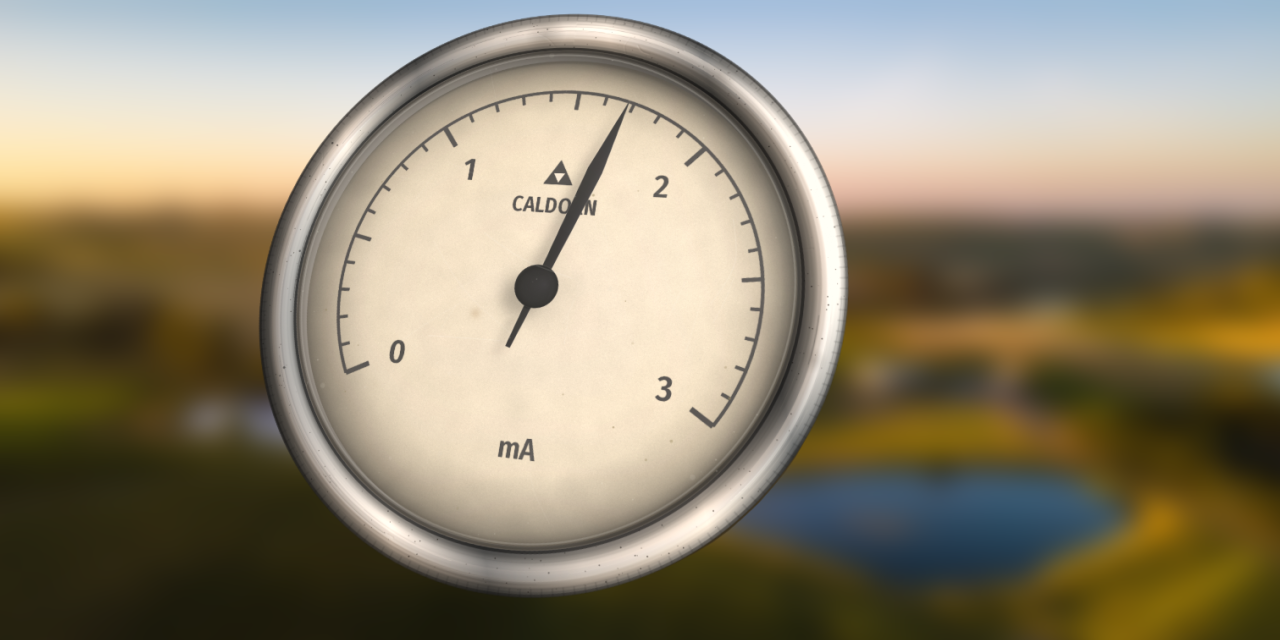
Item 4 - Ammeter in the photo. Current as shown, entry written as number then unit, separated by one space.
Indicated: 1.7 mA
